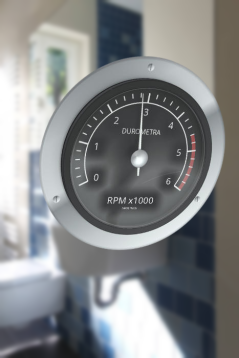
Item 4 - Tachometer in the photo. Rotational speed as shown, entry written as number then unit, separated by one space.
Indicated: 2800 rpm
